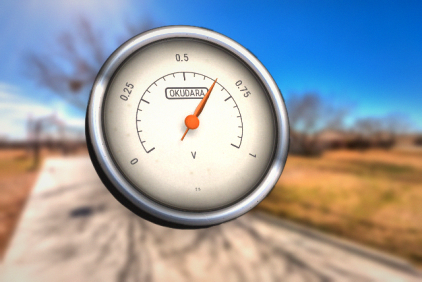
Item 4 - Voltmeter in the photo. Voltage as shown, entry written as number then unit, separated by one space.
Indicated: 0.65 V
